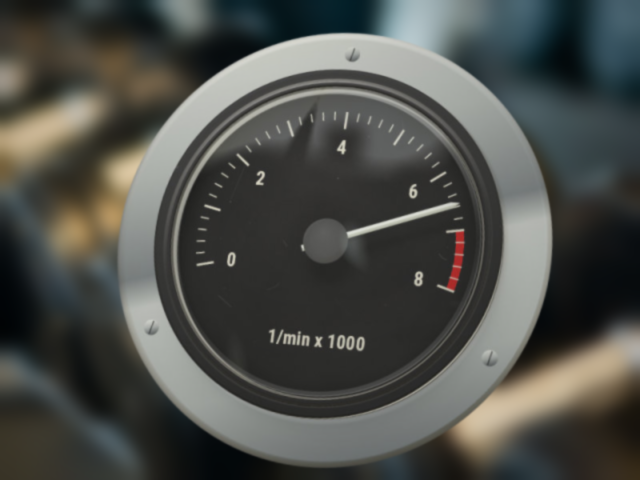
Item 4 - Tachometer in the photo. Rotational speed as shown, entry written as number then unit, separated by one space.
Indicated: 6600 rpm
